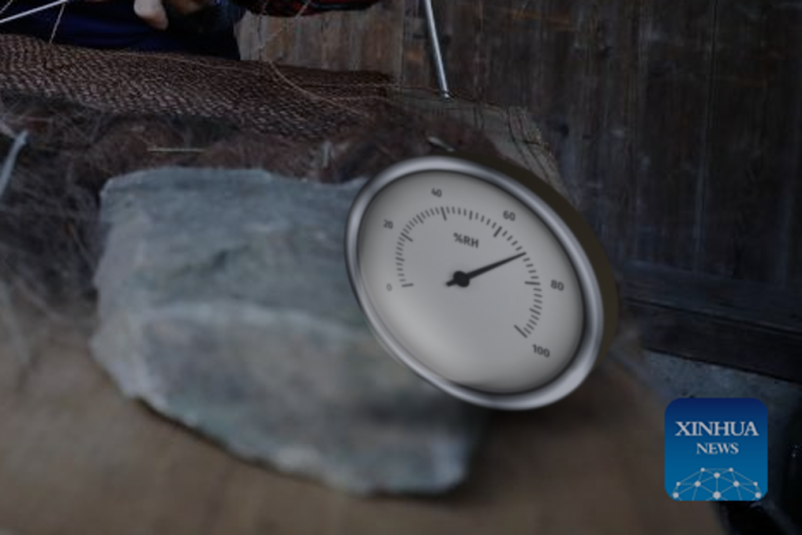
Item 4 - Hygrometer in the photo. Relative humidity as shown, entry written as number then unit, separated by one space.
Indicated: 70 %
